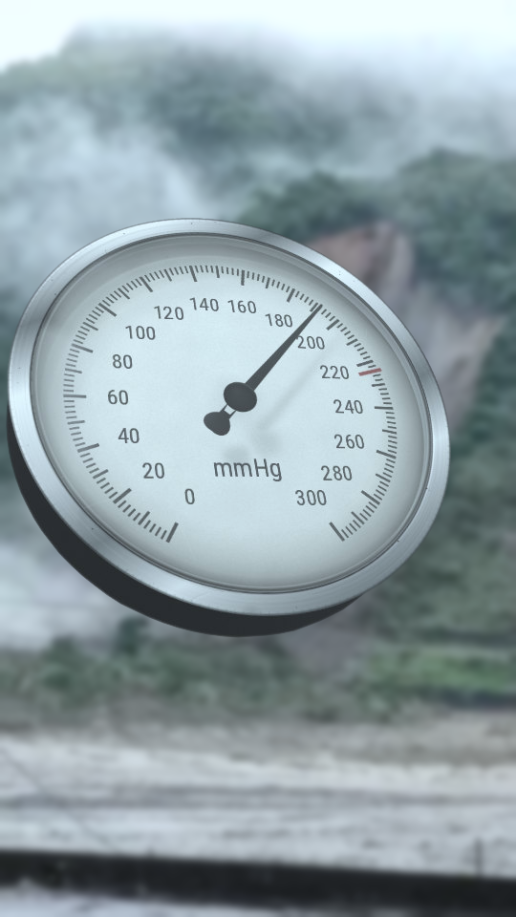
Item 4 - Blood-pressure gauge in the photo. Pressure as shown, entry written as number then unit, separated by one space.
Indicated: 192 mmHg
